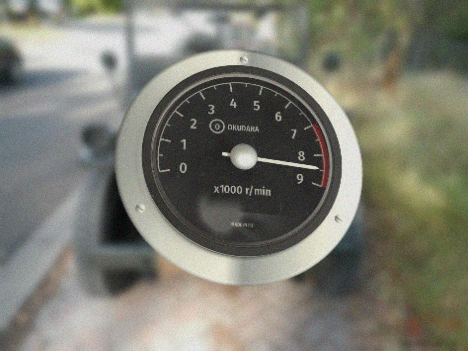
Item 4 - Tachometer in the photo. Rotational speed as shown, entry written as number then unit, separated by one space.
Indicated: 8500 rpm
